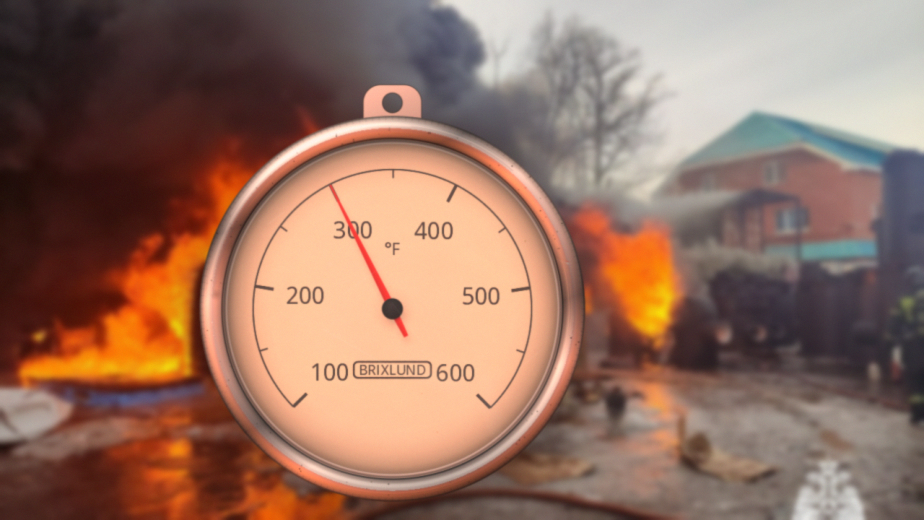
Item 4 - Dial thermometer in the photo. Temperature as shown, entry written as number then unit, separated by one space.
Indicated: 300 °F
